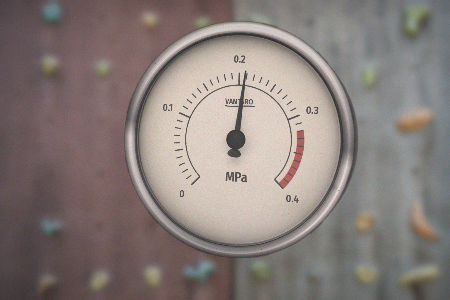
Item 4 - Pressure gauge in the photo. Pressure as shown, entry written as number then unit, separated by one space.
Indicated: 0.21 MPa
